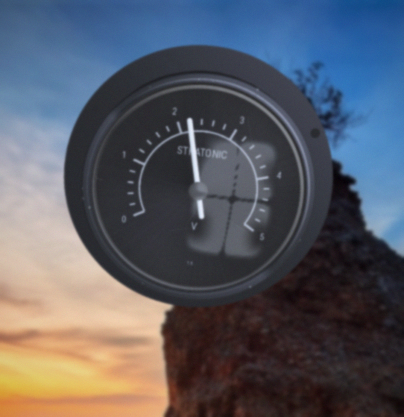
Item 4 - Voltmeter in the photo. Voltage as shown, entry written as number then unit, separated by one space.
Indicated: 2.2 V
